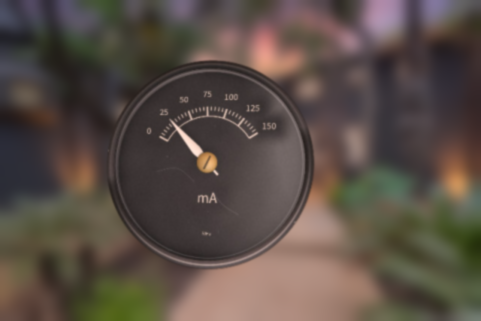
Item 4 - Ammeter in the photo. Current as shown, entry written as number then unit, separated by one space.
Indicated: 25 mA
